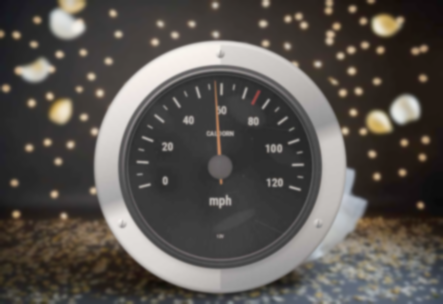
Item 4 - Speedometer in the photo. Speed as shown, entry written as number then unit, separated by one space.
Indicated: 57.5 mph
